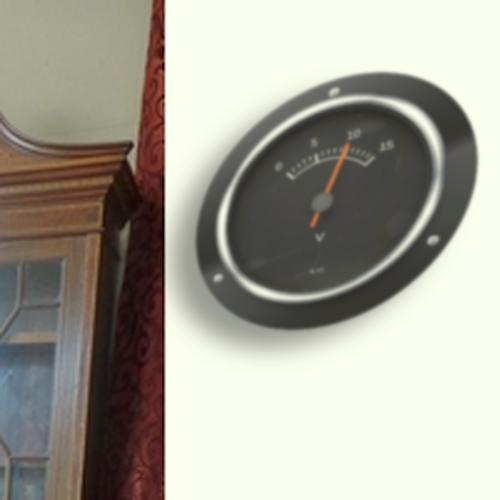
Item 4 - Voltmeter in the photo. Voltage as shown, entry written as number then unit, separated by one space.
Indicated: 10 V
